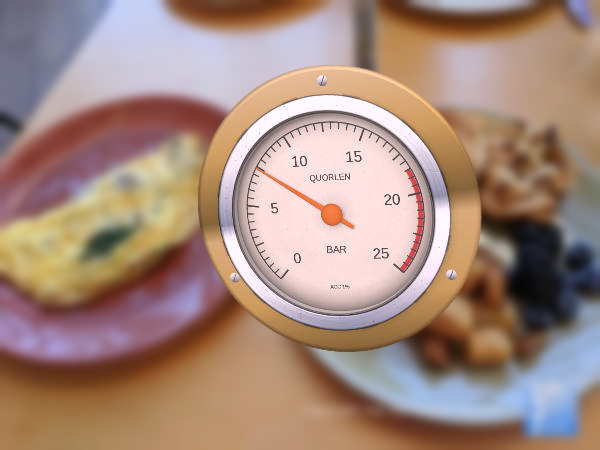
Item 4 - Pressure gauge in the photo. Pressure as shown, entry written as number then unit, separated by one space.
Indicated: 7.5 bar
